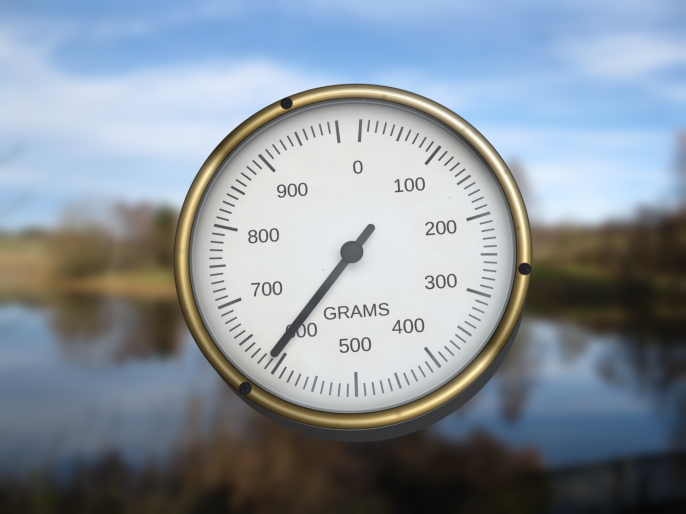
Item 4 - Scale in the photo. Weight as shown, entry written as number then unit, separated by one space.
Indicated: 610 g
